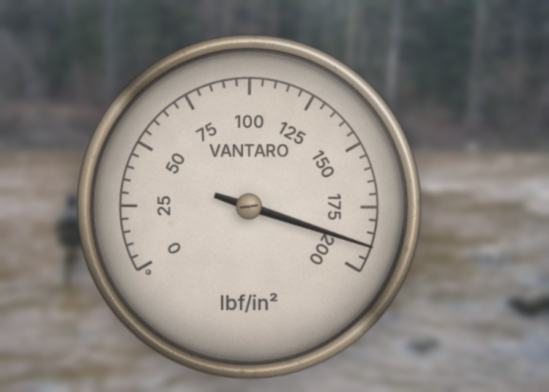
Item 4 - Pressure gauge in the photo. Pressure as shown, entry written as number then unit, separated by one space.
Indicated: 190 psi
